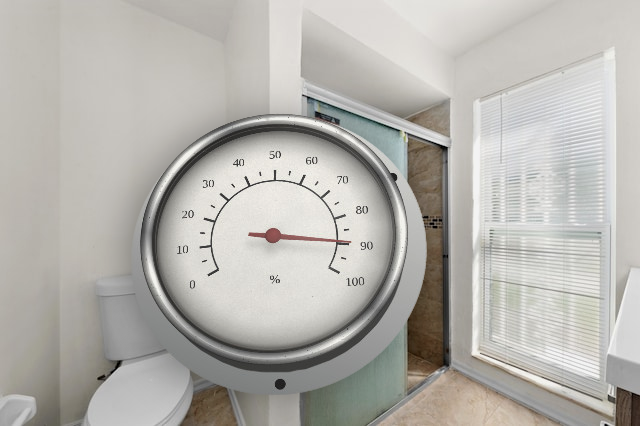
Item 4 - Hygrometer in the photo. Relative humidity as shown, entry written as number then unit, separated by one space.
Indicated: 90 %
